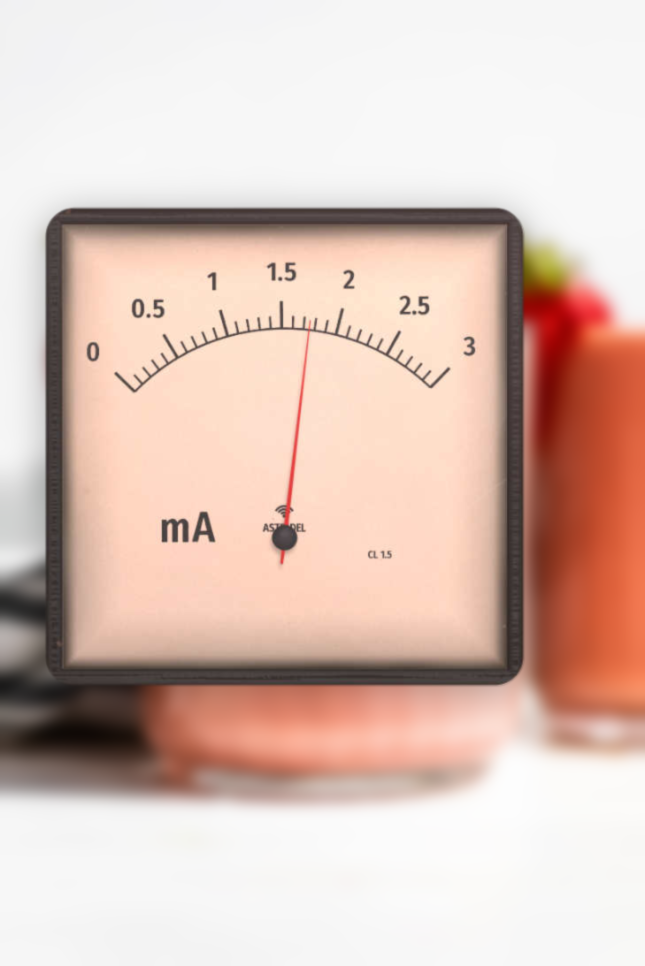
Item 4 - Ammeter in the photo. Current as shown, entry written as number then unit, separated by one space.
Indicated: 1.75 mA
